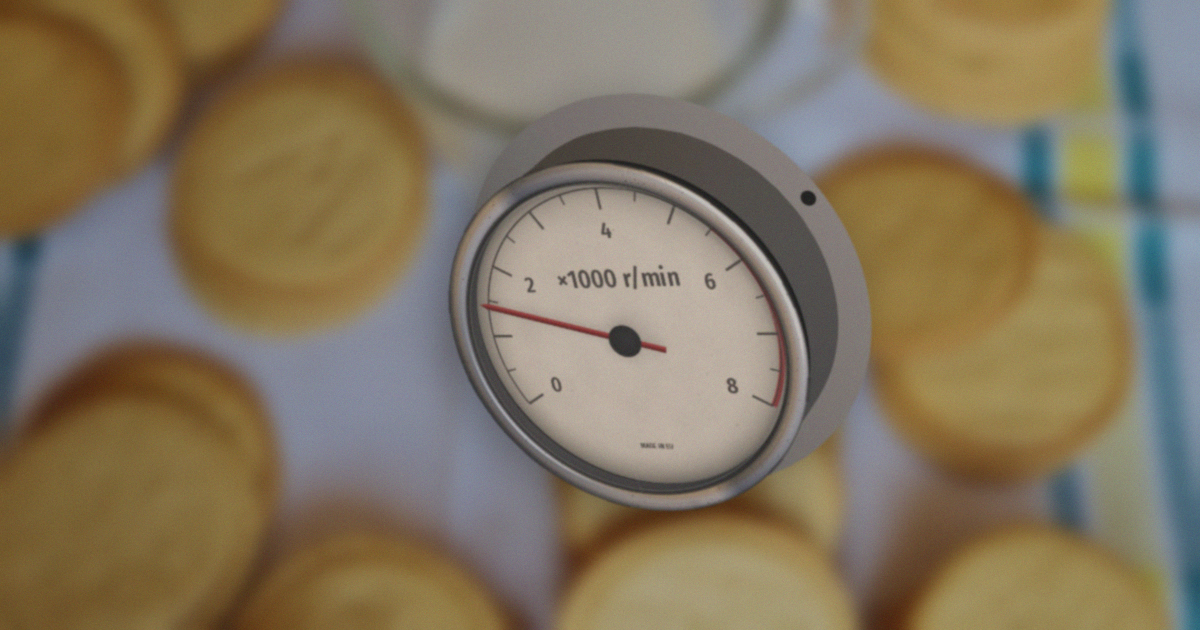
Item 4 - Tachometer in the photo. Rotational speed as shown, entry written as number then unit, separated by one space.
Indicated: 1500 rpm
